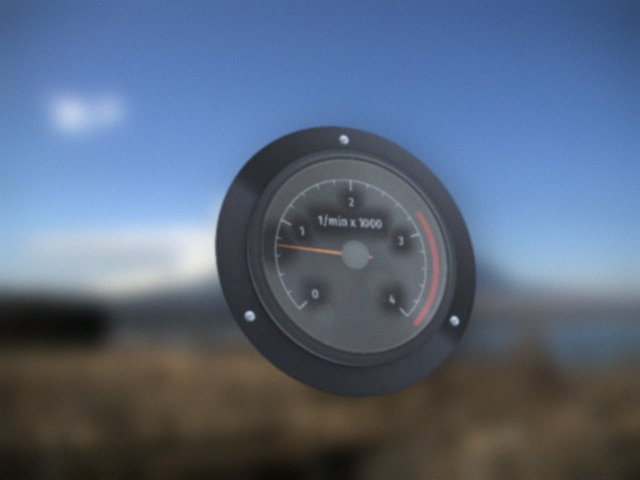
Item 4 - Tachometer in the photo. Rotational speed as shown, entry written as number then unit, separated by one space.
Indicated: 700 rpm
